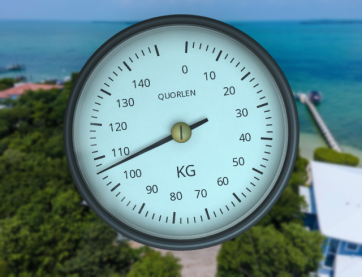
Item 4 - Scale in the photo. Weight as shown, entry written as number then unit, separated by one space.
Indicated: 106 kg
